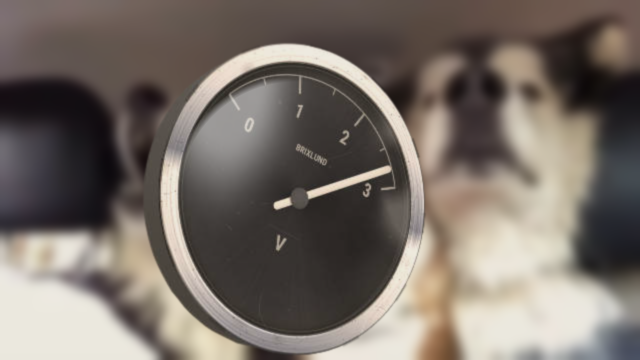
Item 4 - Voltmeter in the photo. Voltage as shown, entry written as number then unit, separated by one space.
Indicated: 2.75 V
